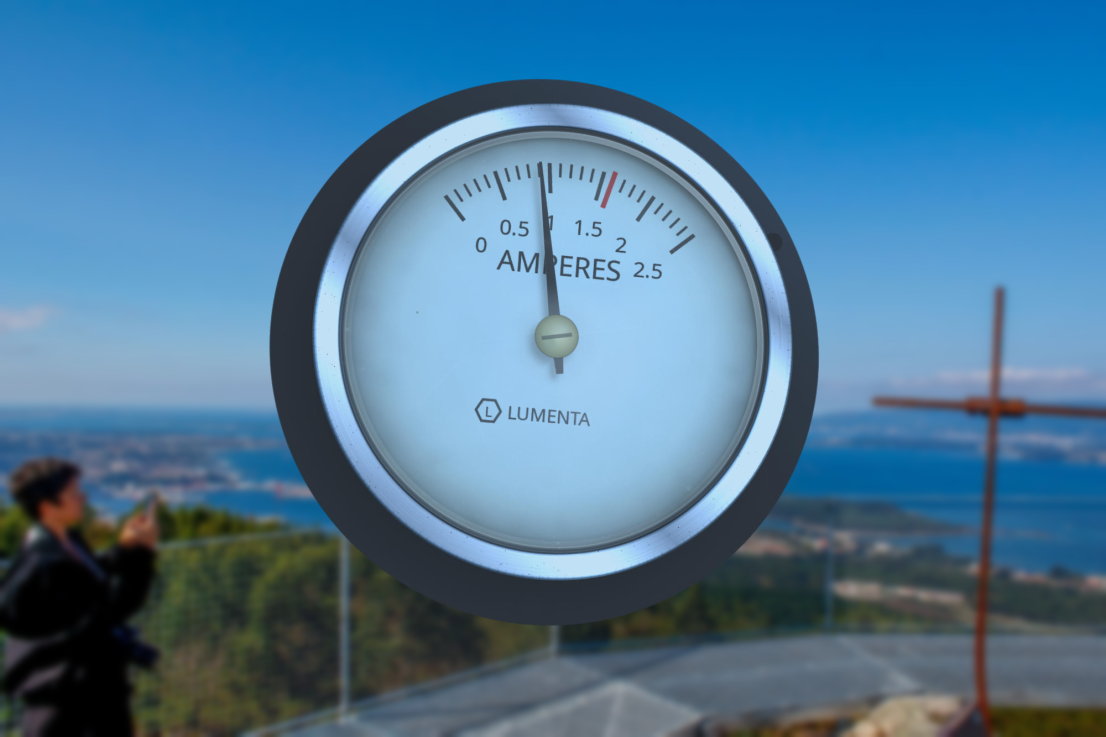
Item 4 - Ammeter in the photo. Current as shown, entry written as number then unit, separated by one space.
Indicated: 0.9 A
